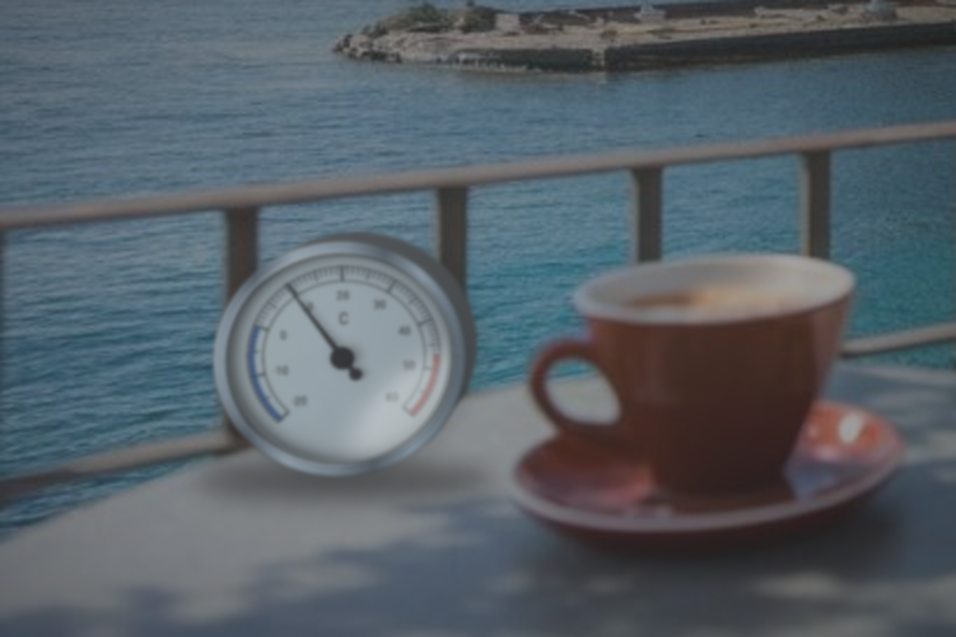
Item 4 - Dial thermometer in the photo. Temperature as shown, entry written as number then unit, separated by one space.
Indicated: 10 °C
